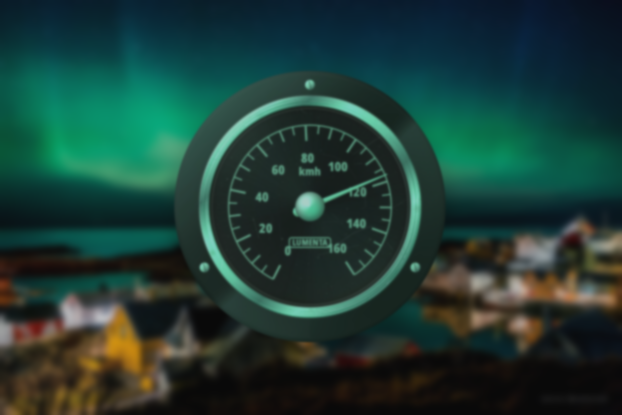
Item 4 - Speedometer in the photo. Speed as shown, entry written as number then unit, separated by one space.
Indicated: 117.5 km/h
